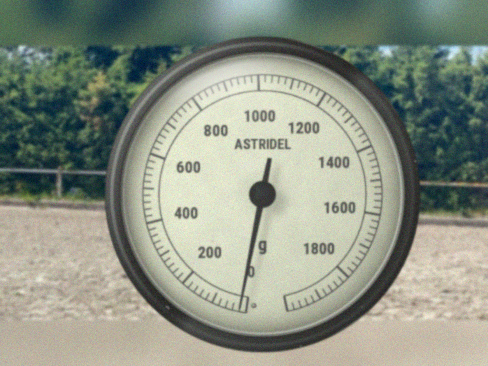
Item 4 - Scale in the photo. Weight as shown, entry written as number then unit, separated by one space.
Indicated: 20 g
